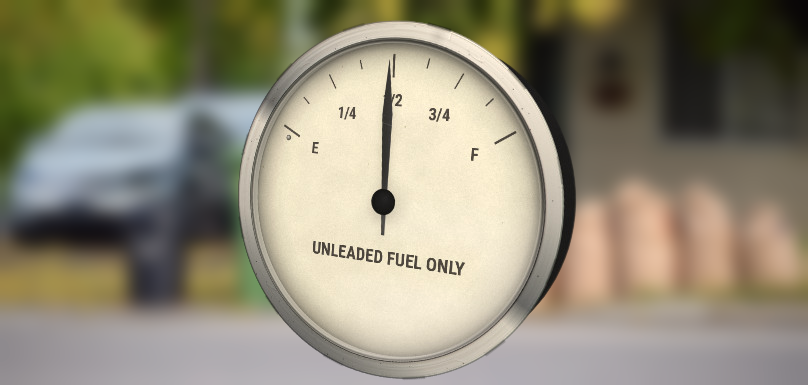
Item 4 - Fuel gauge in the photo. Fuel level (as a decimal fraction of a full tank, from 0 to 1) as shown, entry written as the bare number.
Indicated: 0.5
